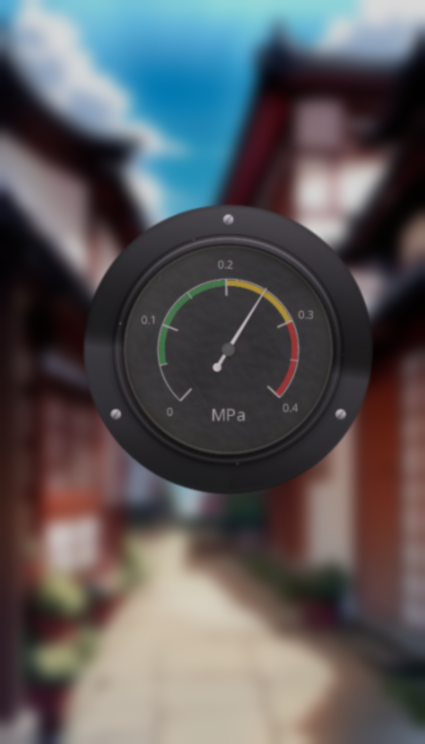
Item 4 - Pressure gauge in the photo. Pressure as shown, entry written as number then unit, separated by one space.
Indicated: 0.25 MPa
